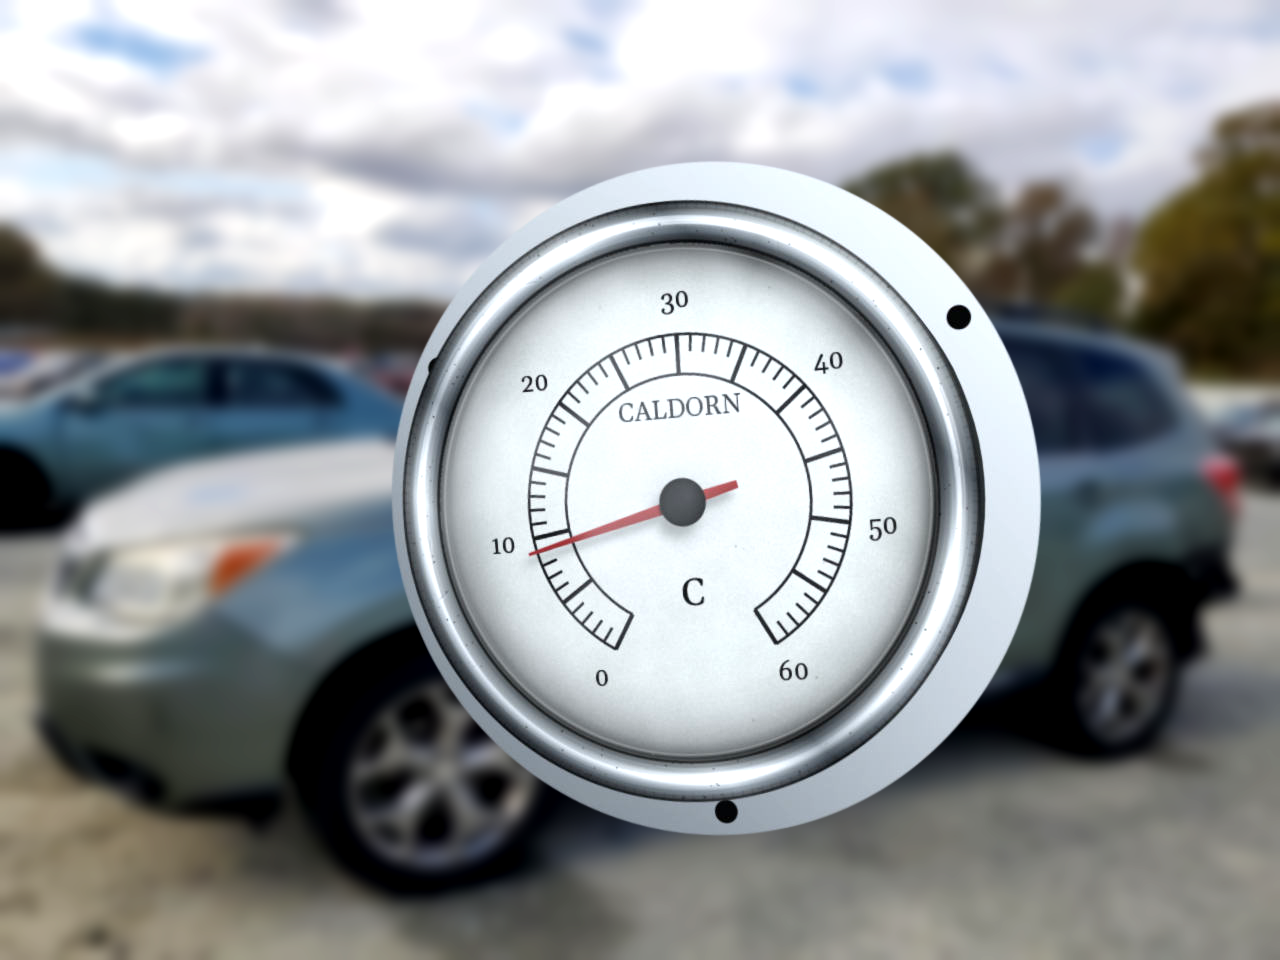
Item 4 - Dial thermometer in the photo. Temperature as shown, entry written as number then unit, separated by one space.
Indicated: 9 °C
